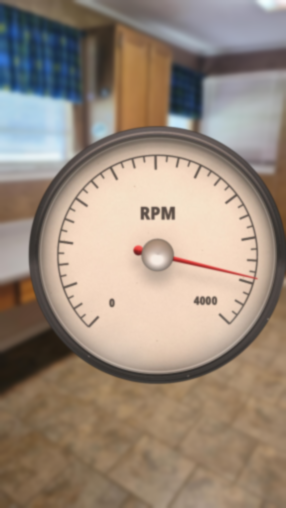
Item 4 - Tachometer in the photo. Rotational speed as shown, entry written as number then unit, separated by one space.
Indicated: 3550 rpm
